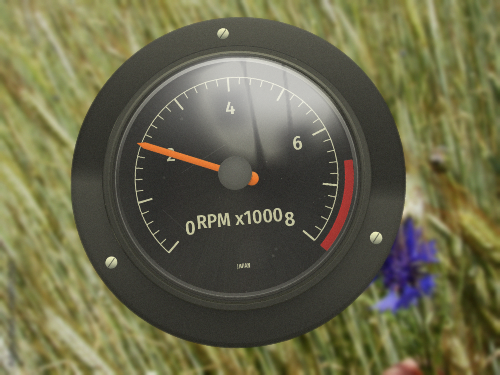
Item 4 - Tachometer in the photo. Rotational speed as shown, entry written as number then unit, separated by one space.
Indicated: 2000 rpm
